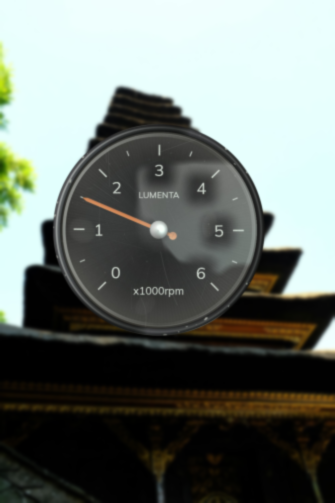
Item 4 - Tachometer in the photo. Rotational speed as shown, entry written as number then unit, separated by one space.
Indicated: 1500 rpm
